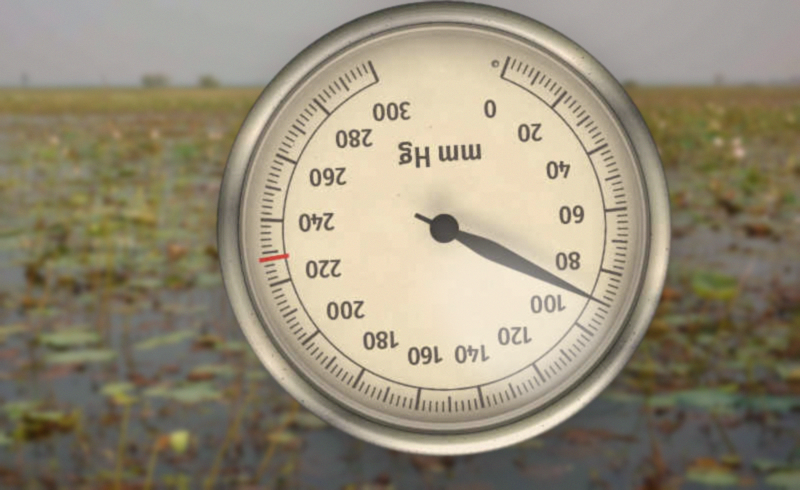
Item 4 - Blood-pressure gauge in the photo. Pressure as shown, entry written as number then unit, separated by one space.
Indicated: 90 mmHg
